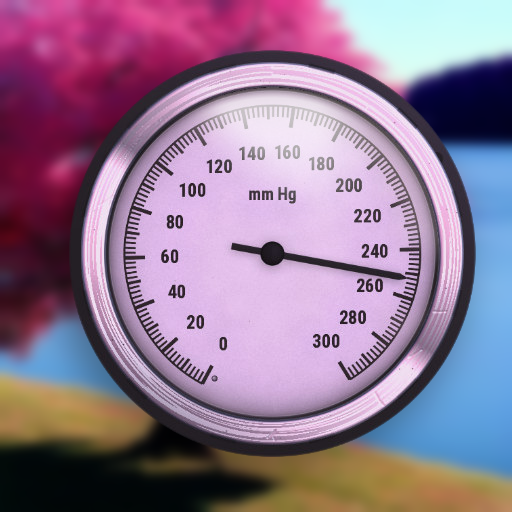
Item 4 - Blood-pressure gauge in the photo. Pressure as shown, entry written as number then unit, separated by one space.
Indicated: 252 mmHg
